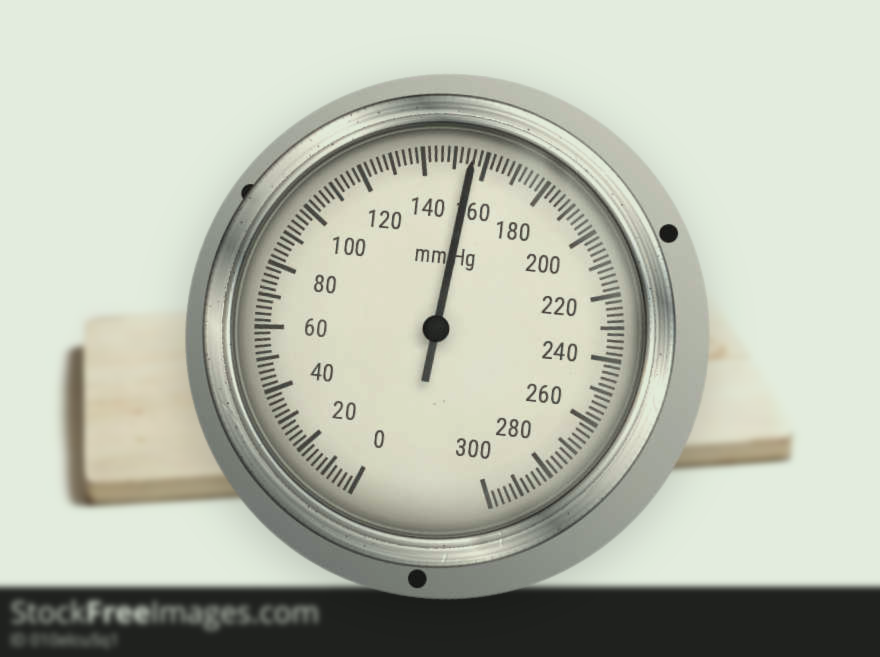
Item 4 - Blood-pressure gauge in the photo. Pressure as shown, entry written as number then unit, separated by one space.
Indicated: 156 mmHg
